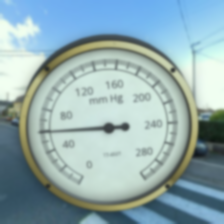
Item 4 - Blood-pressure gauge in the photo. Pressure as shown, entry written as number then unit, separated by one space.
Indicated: 60 mmHg
